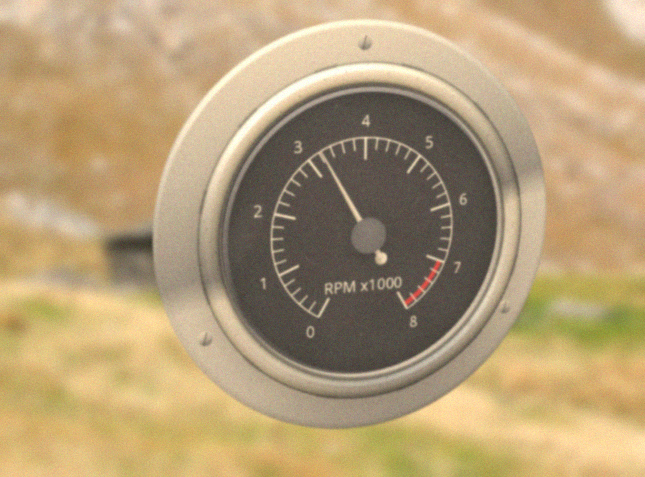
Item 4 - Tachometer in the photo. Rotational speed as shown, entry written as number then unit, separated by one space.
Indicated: 3200 rpm
